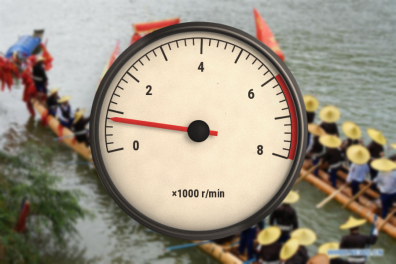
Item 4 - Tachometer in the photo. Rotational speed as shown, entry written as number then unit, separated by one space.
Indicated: 800 rpm
